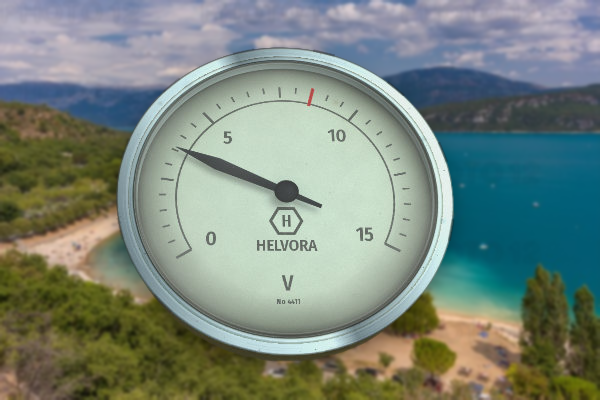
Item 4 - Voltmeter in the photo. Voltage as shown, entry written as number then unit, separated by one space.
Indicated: 3.5 V
